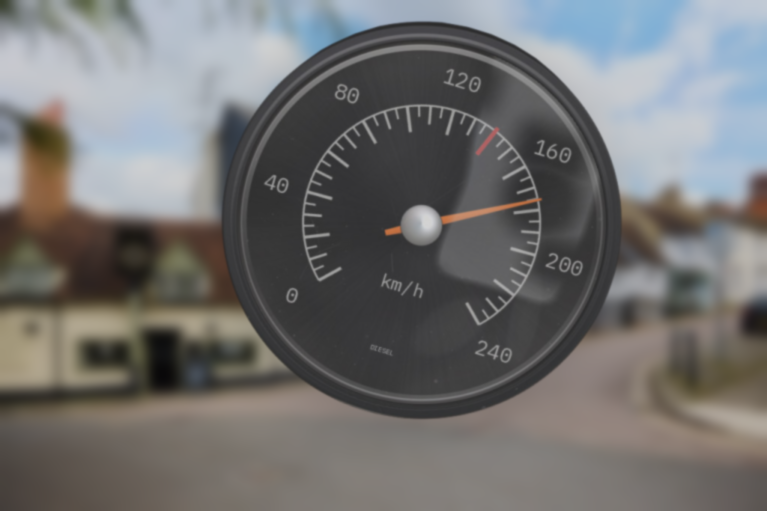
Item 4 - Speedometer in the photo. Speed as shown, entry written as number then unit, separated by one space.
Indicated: 175 km/h
